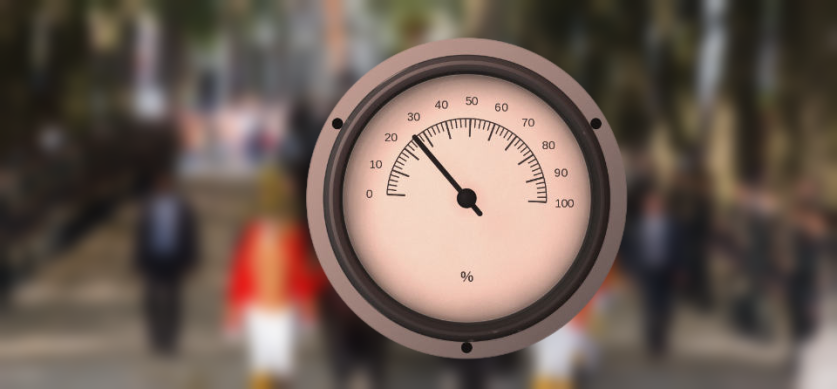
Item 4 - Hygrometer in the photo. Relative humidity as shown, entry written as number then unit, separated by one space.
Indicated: 26 %
